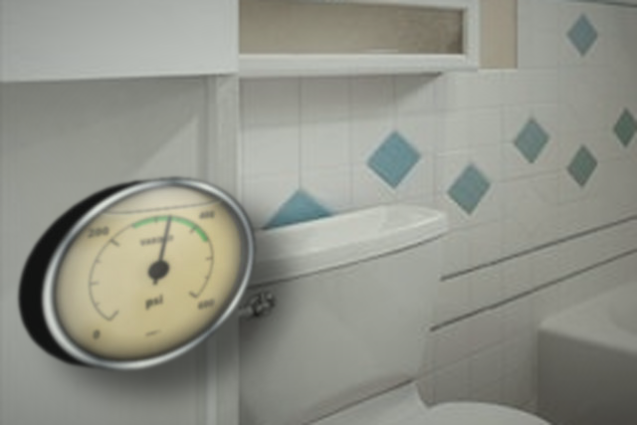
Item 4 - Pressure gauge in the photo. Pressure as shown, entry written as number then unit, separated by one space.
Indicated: 325 psi
